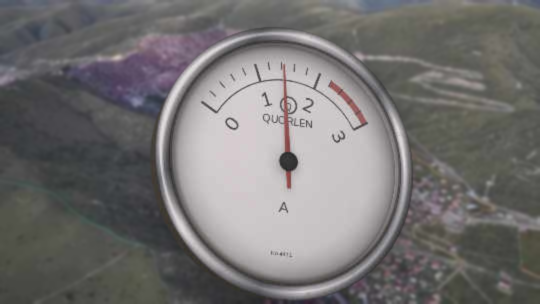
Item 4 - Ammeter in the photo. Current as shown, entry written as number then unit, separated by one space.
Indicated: 1.4 A
